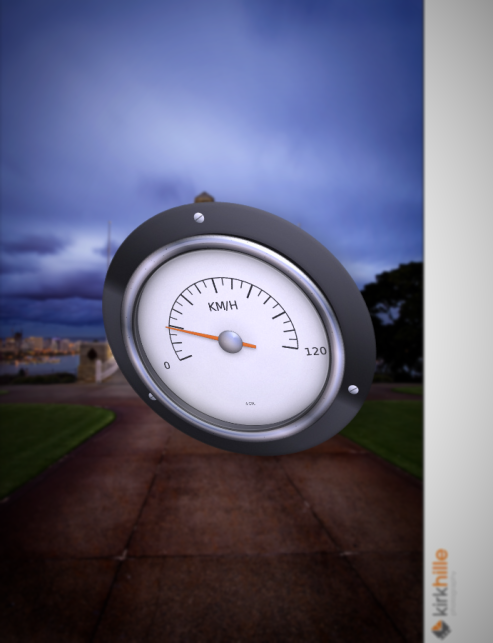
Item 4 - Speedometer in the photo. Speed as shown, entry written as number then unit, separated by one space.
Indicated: 20 km/h
